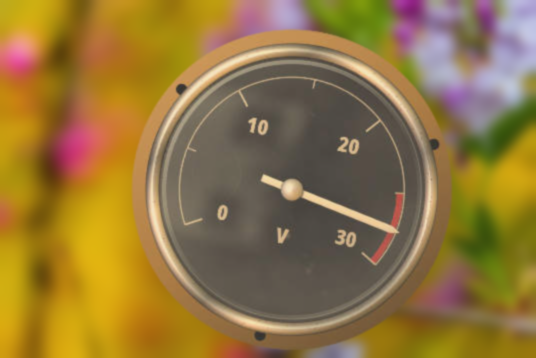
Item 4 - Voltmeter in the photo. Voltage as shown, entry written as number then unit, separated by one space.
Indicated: 27.5 V
